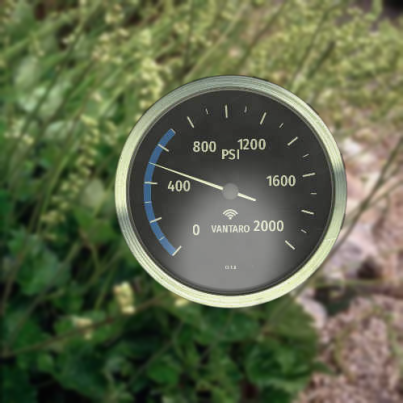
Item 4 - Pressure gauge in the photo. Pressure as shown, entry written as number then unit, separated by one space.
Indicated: 500 psi
